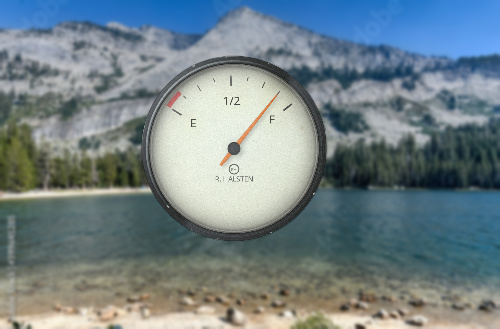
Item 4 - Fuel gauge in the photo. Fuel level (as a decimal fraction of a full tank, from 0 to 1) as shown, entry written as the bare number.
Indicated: 0.875
